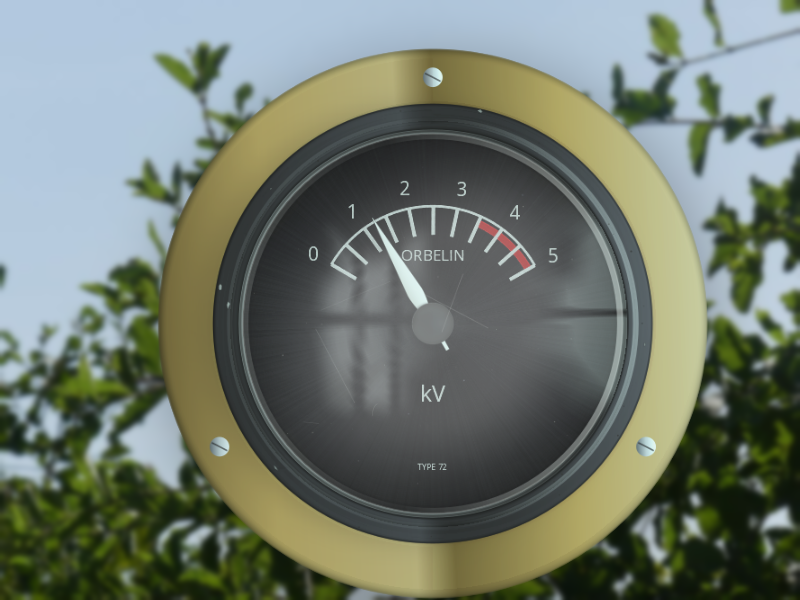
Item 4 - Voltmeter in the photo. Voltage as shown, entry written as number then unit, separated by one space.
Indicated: 1.25 kV
